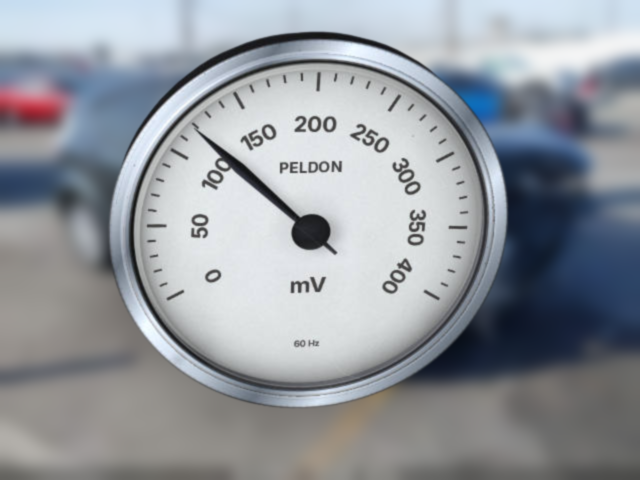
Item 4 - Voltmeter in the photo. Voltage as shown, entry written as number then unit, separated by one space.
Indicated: 120 mV
